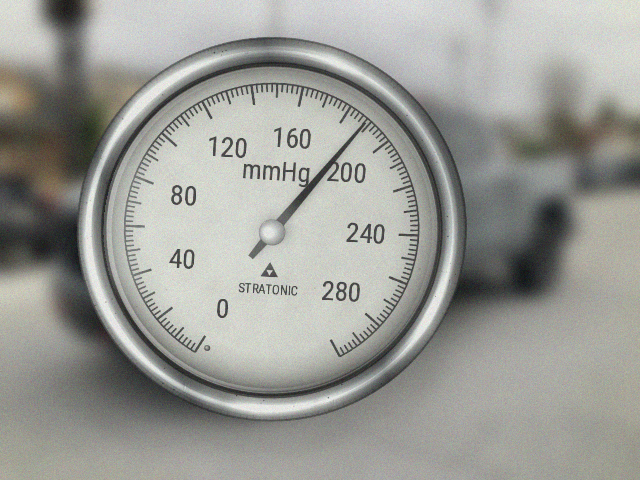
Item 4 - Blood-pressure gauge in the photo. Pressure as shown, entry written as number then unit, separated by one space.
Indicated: 188 mmHg
